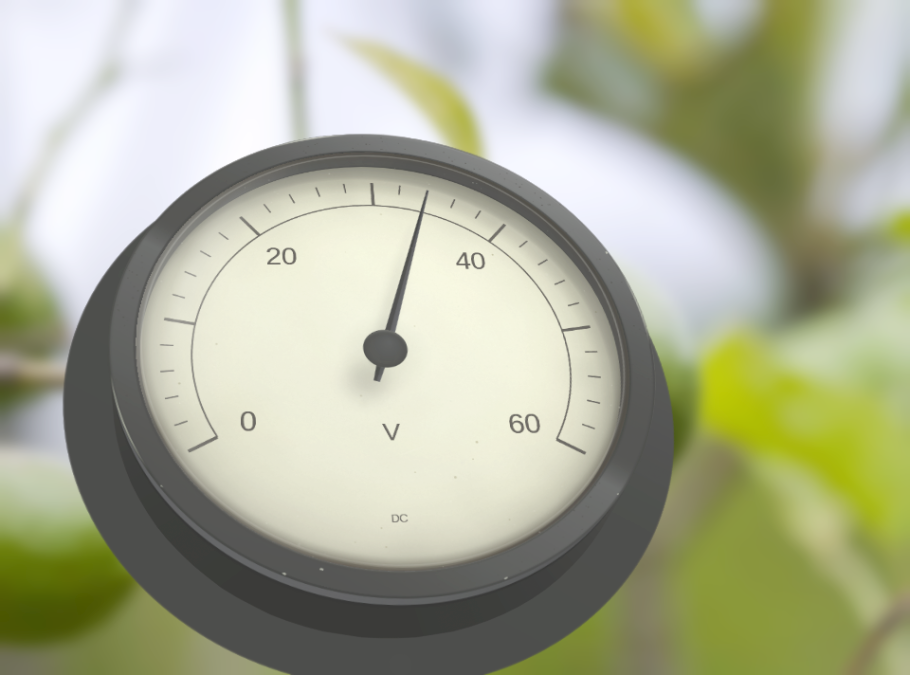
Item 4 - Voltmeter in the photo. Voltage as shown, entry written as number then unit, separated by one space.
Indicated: 34 V
